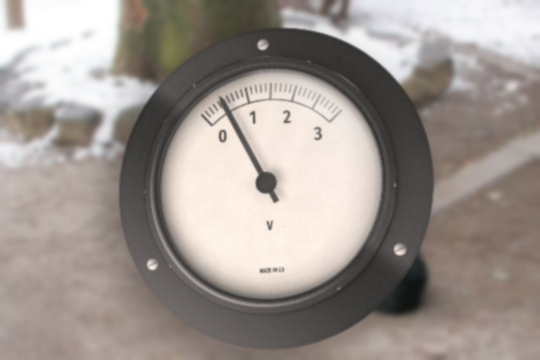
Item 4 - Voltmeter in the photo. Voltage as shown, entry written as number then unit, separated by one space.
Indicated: 0.5 V
